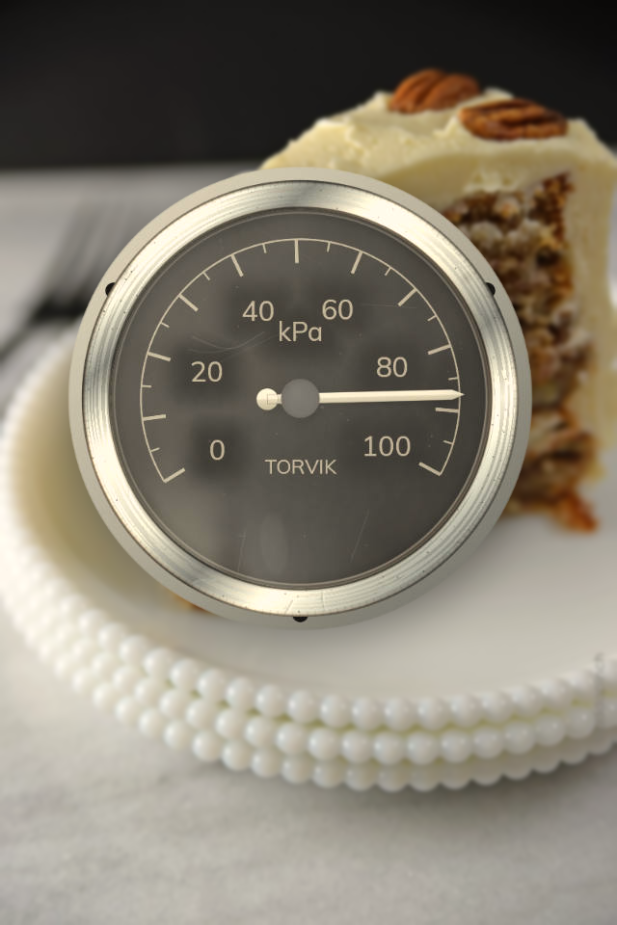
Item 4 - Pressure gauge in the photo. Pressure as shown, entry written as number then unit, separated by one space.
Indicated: 87.5 kPa
